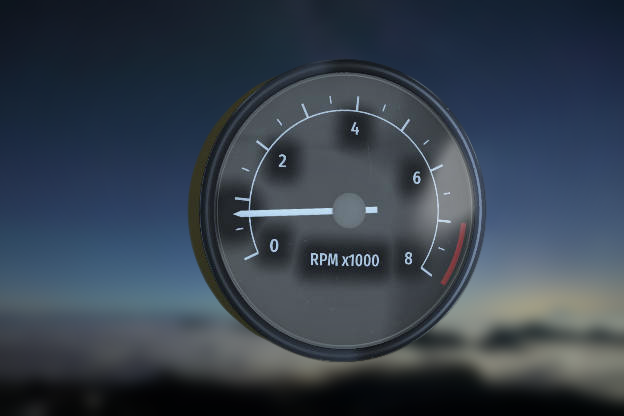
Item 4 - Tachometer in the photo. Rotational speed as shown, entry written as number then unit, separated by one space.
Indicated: 750 rpm
